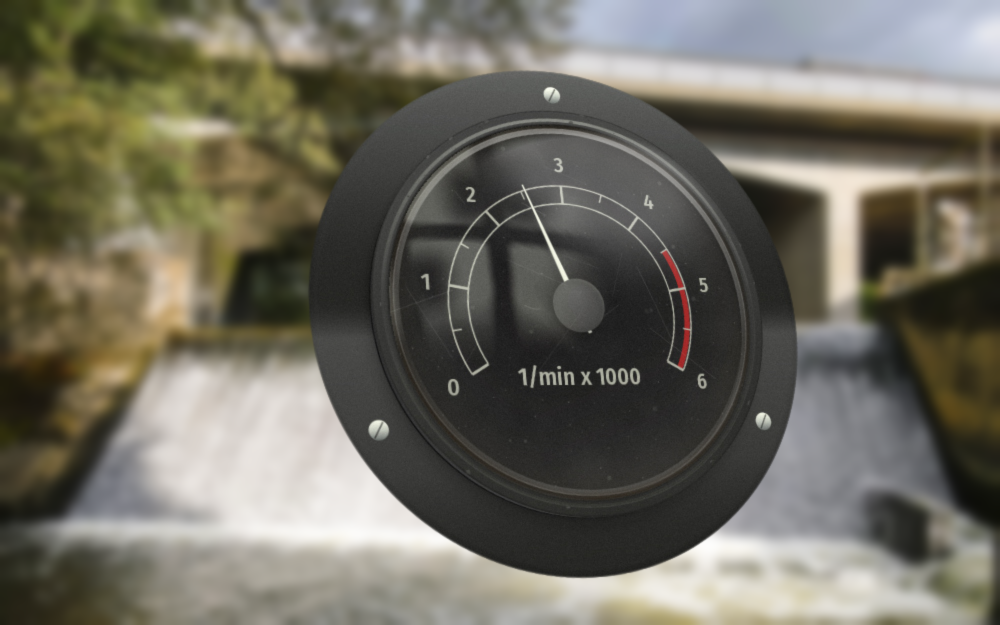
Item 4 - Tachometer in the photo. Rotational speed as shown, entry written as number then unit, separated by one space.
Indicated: 2500 rpm
